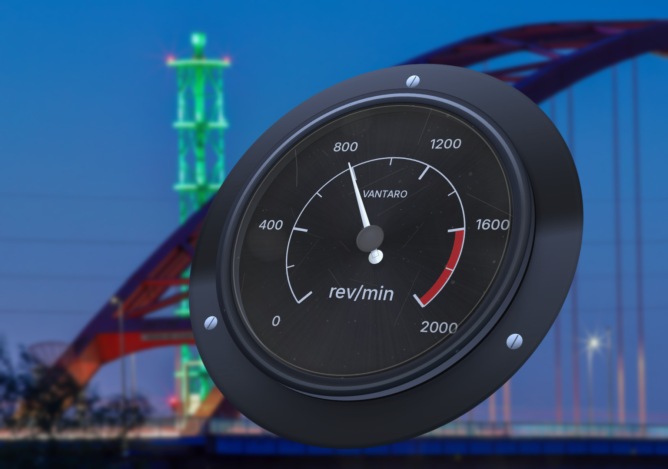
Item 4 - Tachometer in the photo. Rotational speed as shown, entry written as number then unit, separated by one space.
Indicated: 800 rpm
